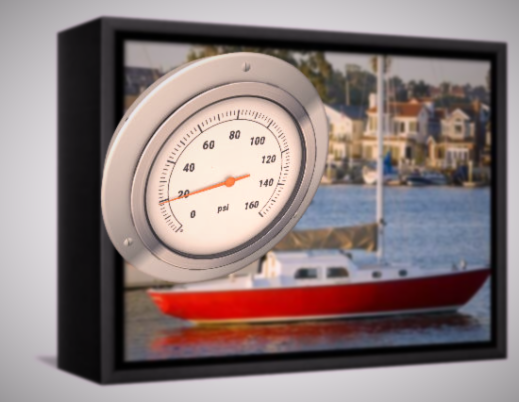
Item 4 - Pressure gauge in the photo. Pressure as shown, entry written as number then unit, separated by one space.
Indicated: 20 psi
